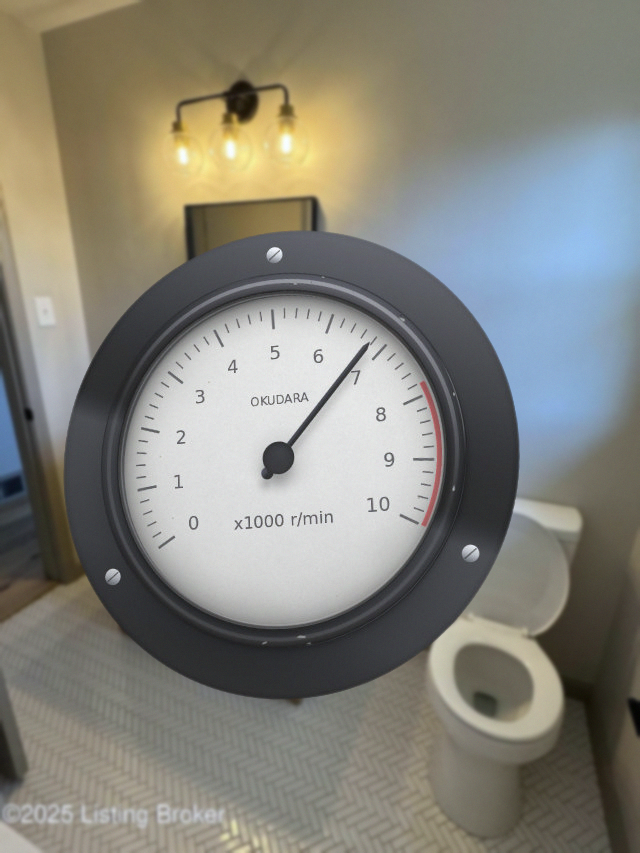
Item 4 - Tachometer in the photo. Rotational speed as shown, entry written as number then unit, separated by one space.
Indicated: 6800 rpm
